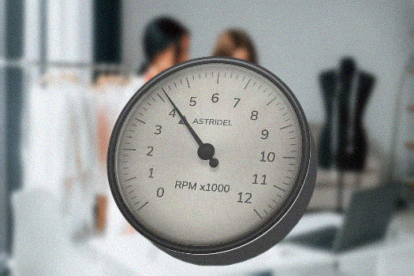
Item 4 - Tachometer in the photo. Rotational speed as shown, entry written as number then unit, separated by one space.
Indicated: 4200 rpm
